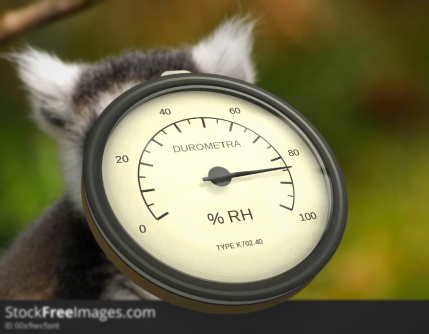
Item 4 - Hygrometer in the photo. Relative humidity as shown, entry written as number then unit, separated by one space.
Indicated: 85 %
